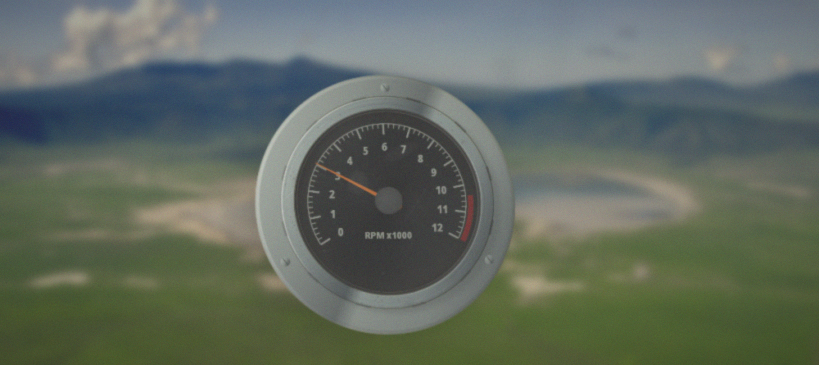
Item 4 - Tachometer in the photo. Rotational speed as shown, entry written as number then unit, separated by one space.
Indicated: 3000 rpm
